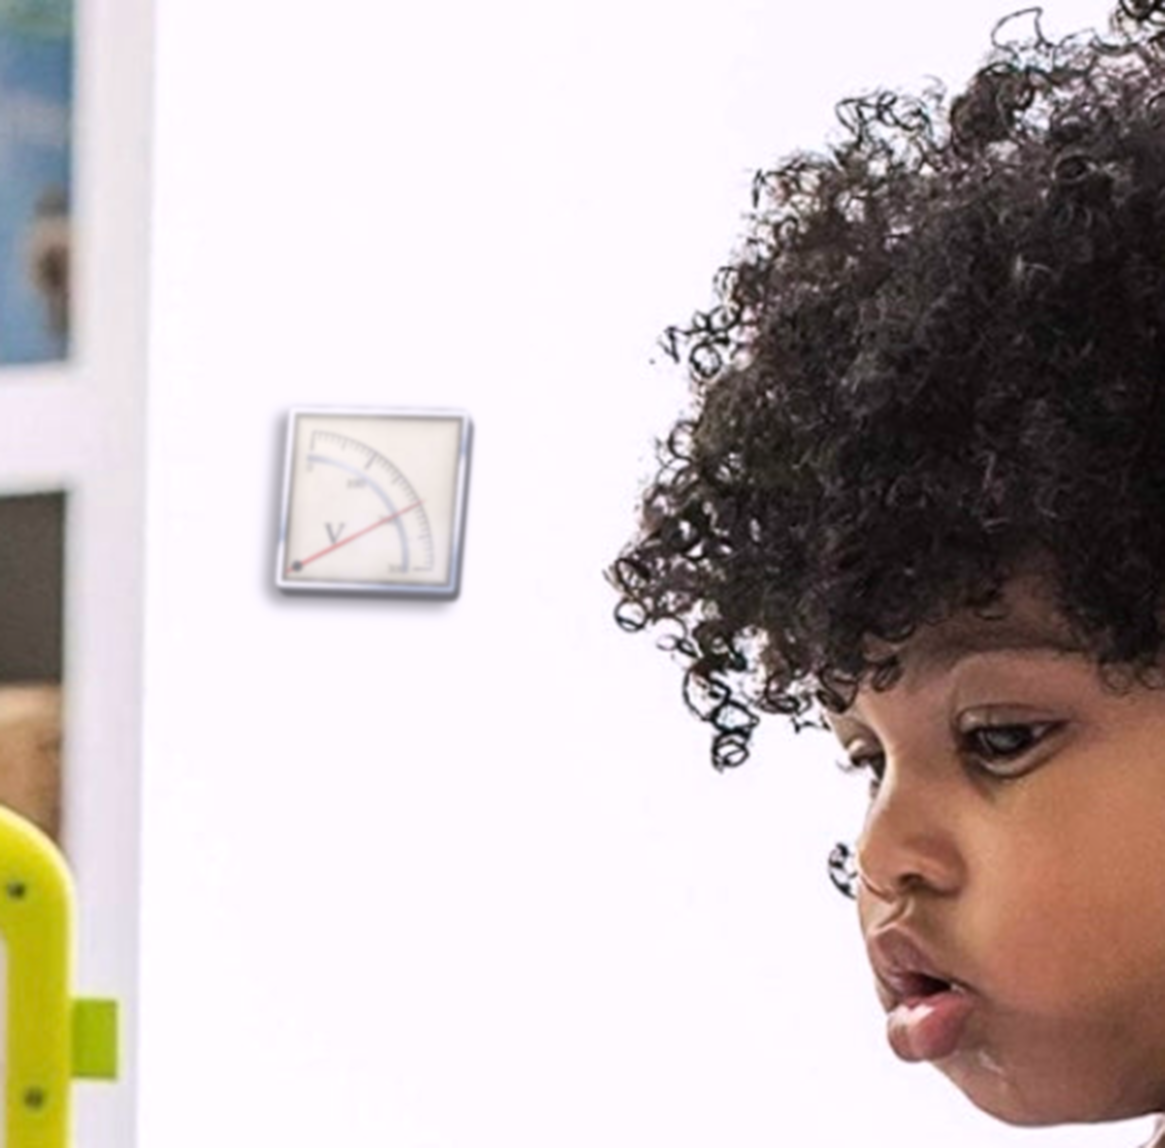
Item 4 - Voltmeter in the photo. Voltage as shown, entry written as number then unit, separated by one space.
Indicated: 200 V
